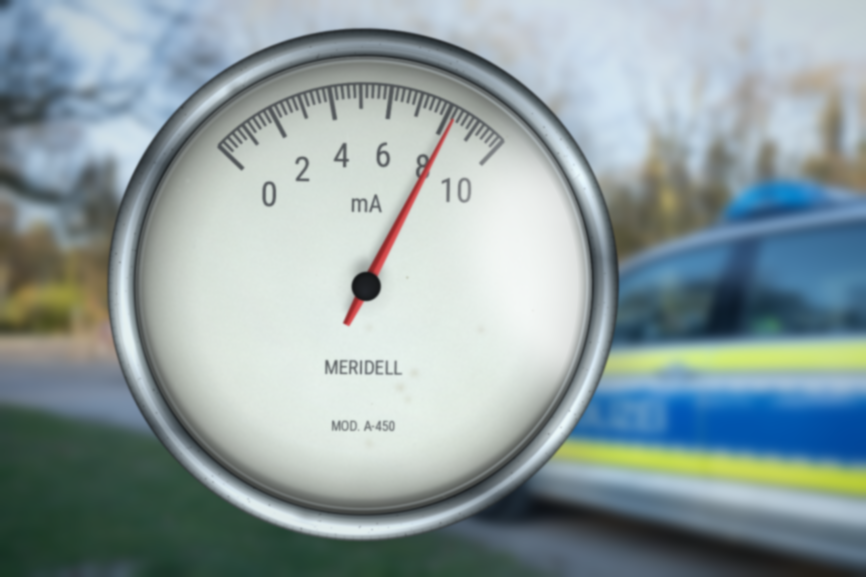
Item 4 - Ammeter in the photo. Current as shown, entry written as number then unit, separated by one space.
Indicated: 8.2 mA
